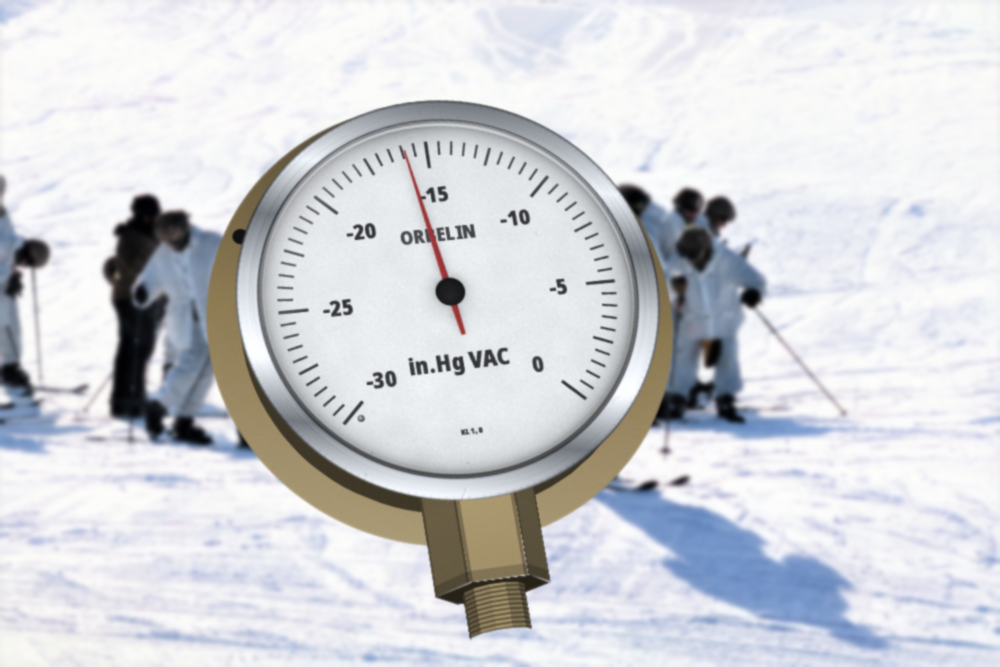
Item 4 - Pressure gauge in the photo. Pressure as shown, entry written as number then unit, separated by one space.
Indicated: -16 inHg
